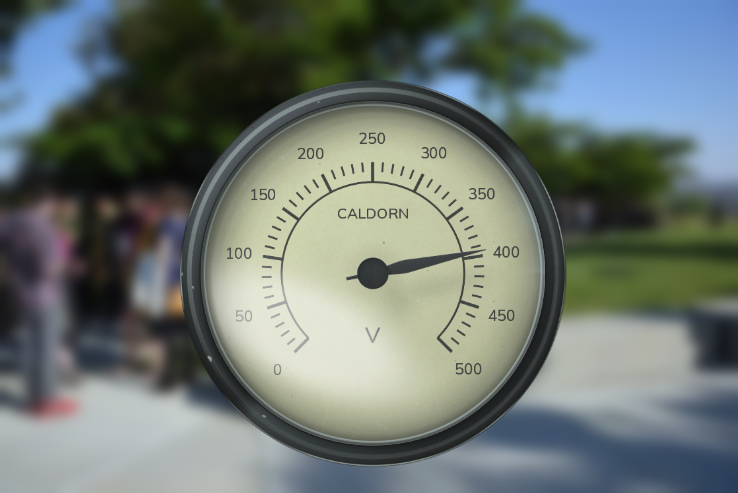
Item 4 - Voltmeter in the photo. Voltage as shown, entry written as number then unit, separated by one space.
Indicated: 395 V
